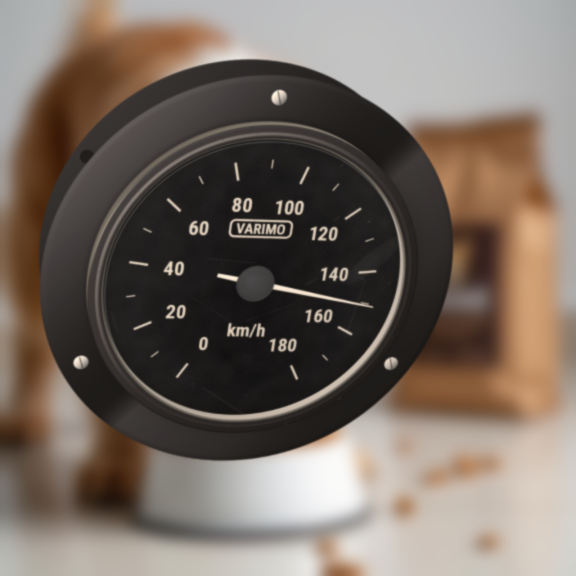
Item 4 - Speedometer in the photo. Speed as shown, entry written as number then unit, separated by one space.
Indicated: 150 km/h
